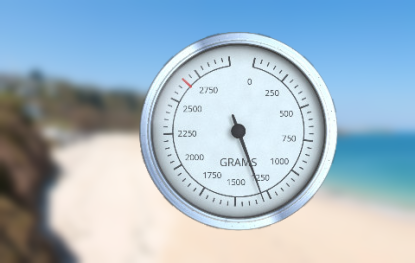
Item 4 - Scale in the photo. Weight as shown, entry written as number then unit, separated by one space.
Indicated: 1300 g
